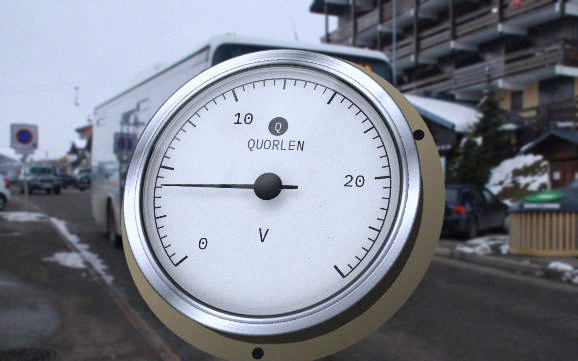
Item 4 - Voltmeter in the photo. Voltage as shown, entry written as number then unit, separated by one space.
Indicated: 4 V
